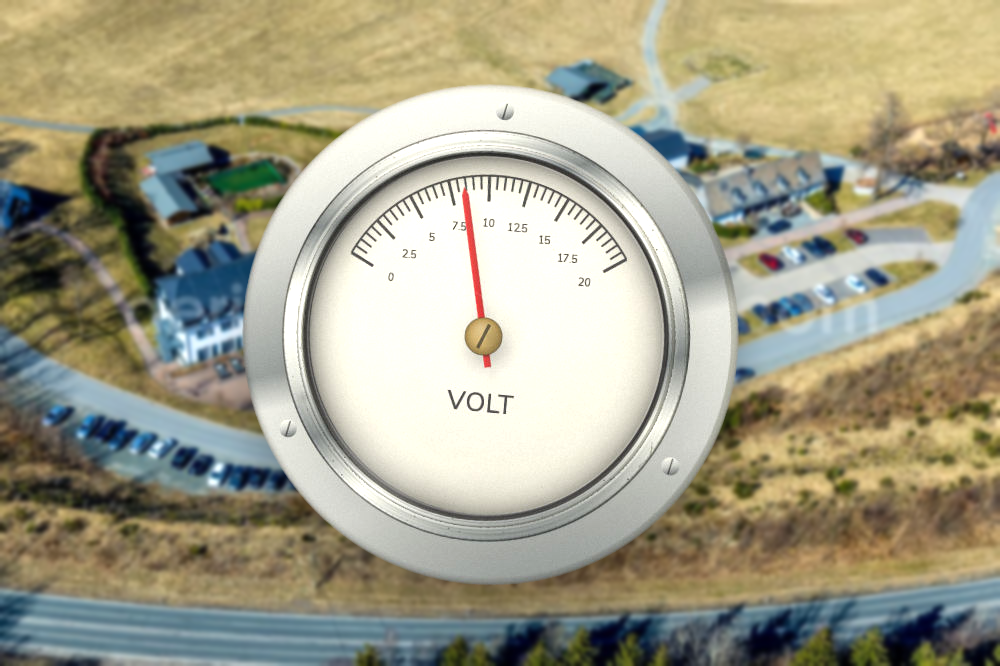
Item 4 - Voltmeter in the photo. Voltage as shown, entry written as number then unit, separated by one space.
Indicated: 8.5 V
